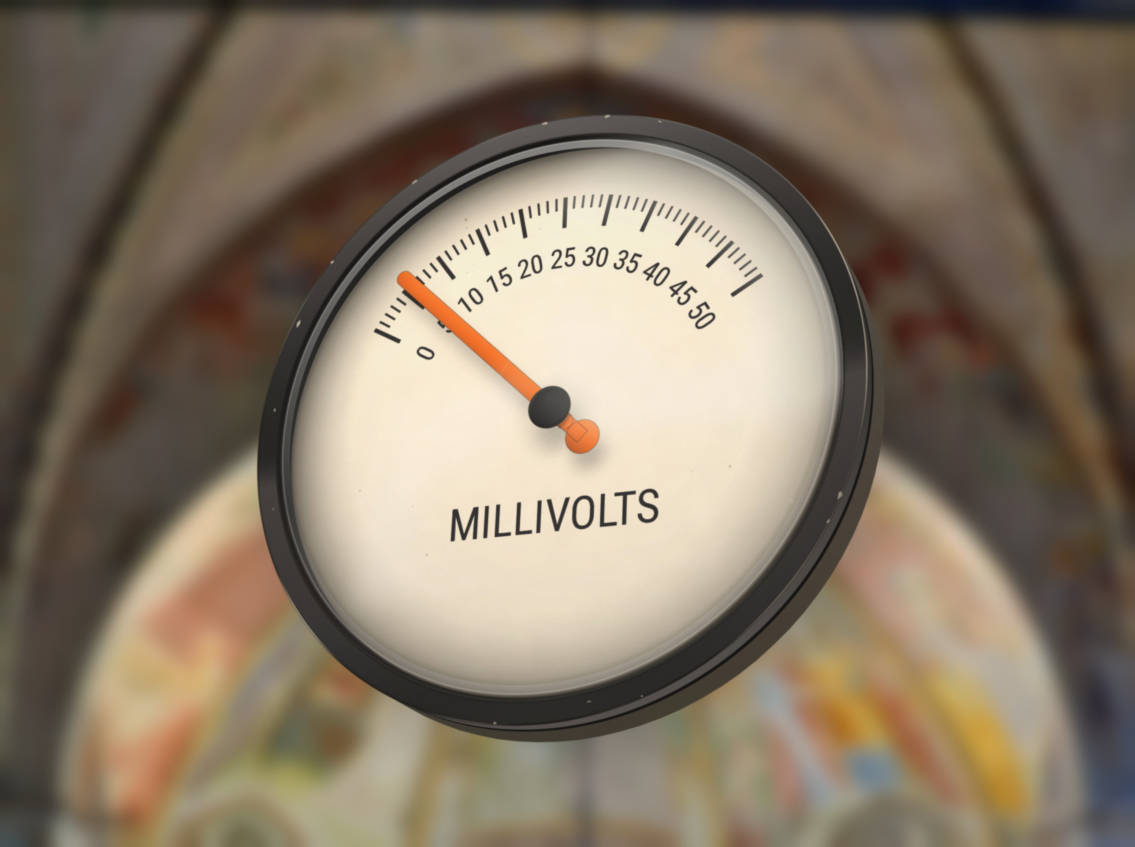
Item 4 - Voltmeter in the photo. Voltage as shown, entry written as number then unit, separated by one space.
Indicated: 6 mV
